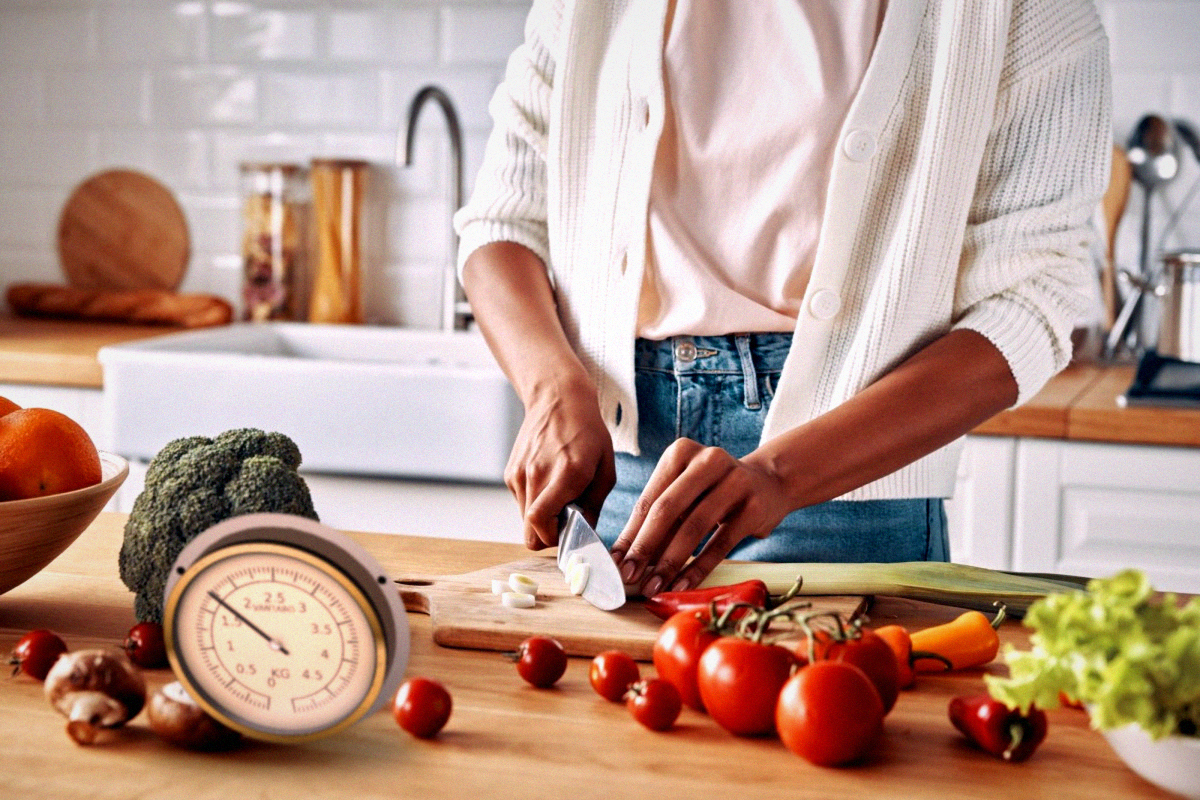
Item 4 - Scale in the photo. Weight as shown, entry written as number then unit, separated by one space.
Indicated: 1.75 kg
